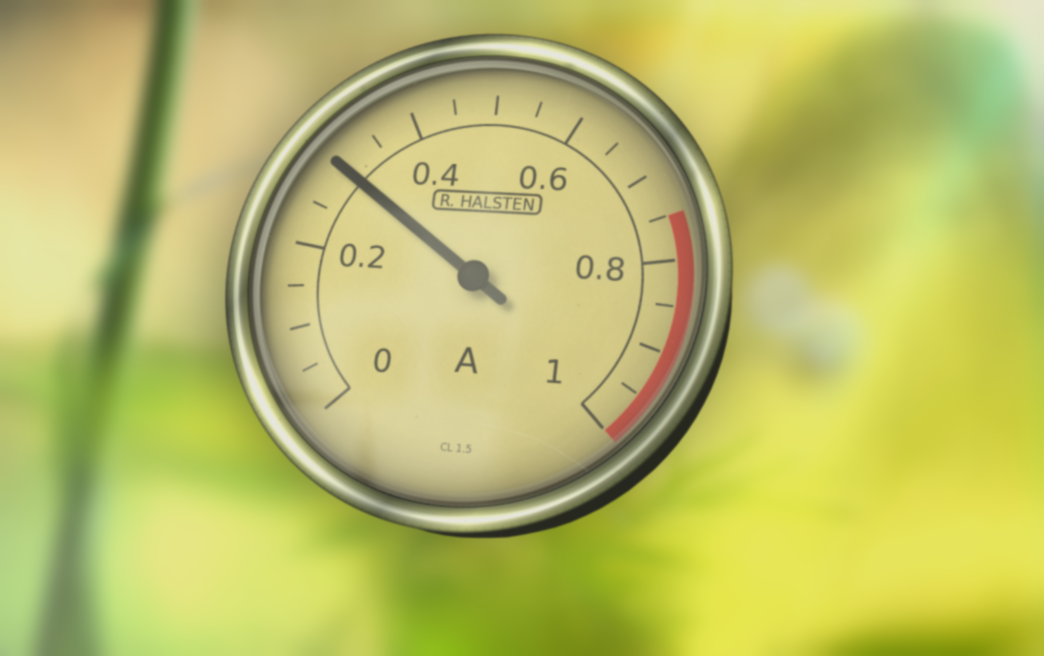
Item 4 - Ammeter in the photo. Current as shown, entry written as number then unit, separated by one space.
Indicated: 0.3 A
